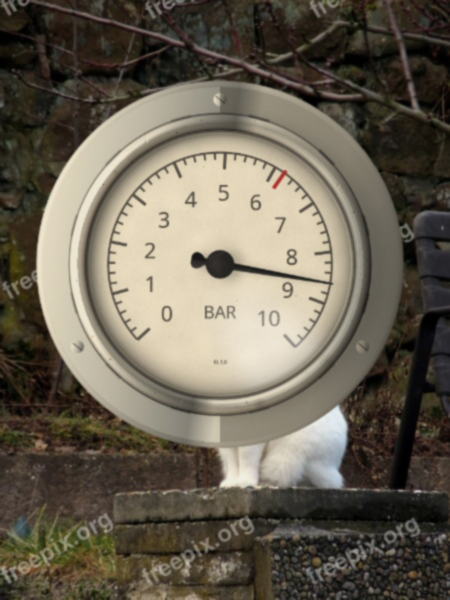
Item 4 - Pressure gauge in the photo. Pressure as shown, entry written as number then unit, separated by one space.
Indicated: 8.6 bar
